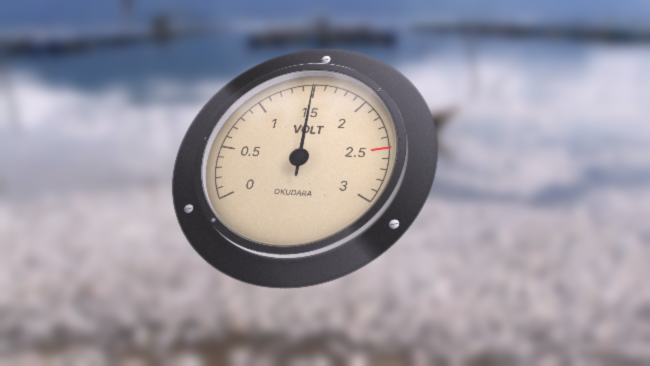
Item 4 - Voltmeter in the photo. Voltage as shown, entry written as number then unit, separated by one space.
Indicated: 1.5 V
